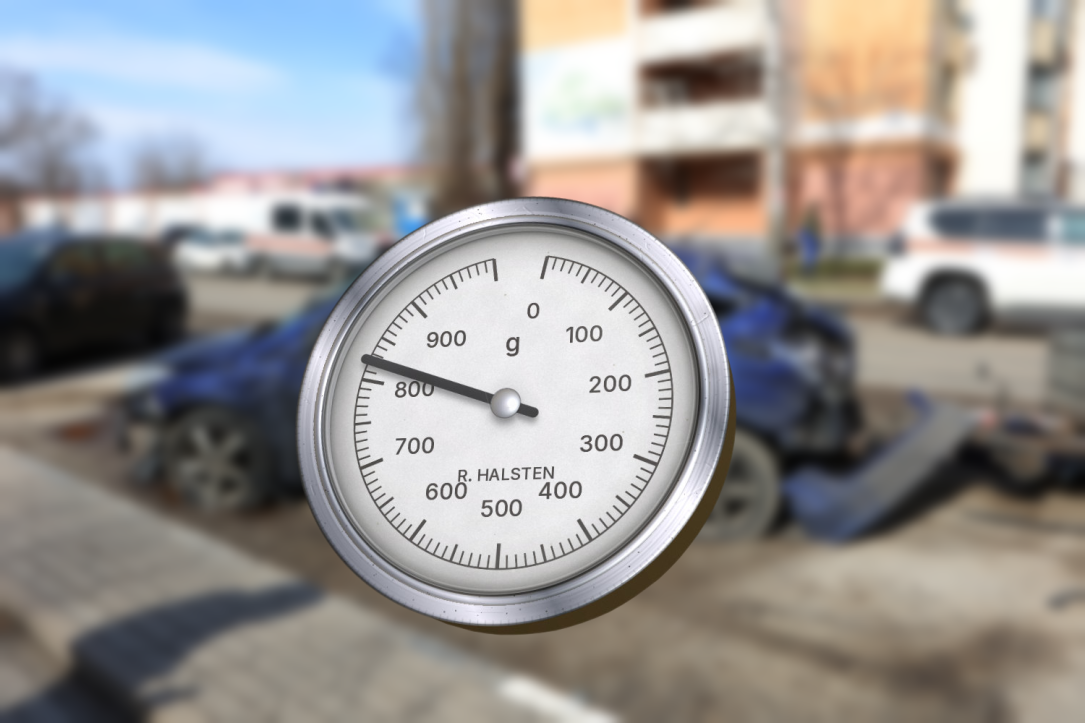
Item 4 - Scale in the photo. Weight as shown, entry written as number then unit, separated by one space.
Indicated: 820 g
